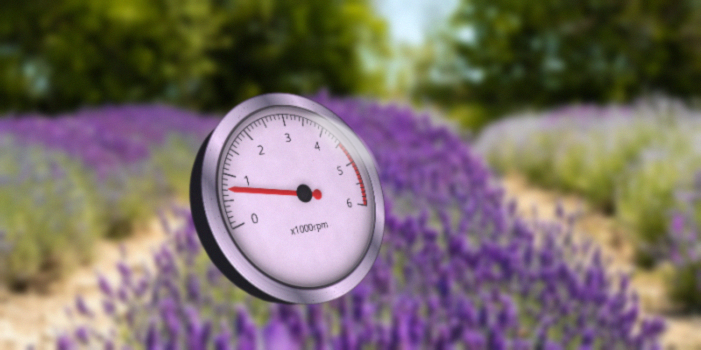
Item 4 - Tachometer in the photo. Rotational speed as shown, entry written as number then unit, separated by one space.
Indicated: 700 rpm
